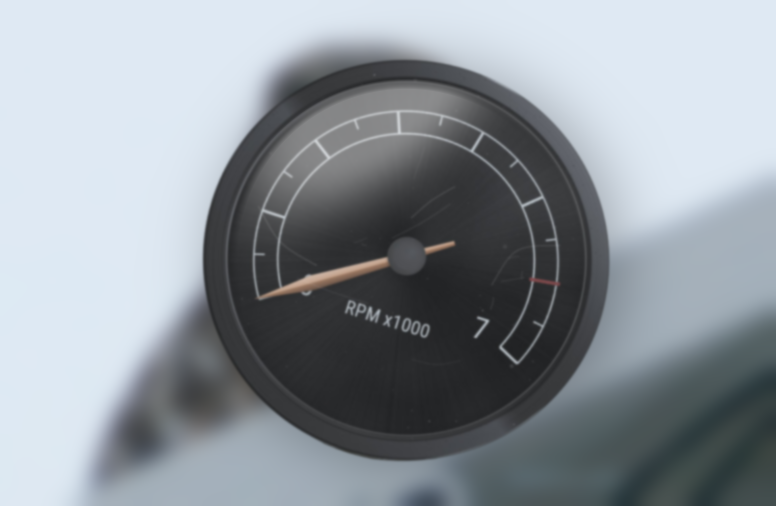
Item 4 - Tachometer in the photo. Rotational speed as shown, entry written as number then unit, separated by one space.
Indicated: 0 rpm
